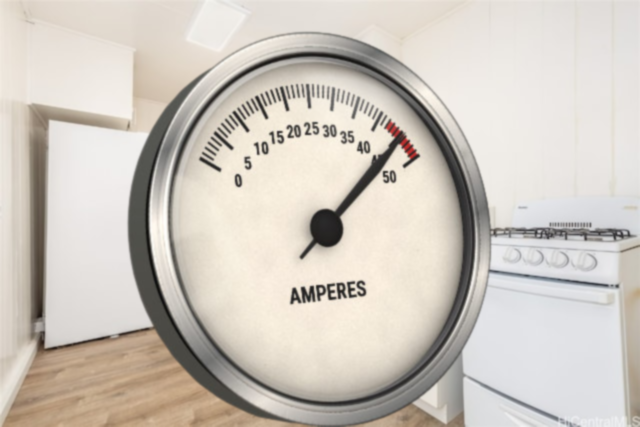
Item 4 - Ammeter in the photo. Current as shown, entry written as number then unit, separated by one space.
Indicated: 45 A
